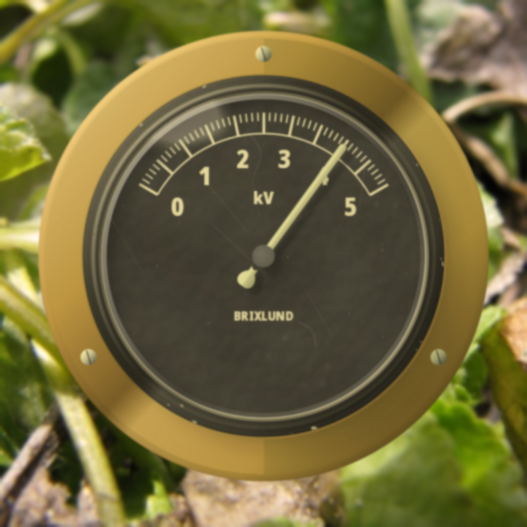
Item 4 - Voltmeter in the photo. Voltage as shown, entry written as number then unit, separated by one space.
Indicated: 4 kV
